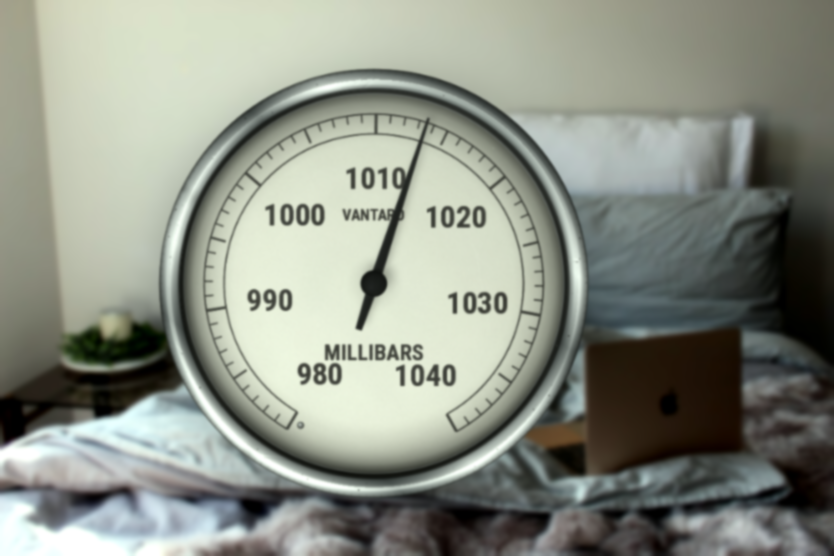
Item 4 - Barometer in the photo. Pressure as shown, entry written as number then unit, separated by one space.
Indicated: 1013.5 mbar
